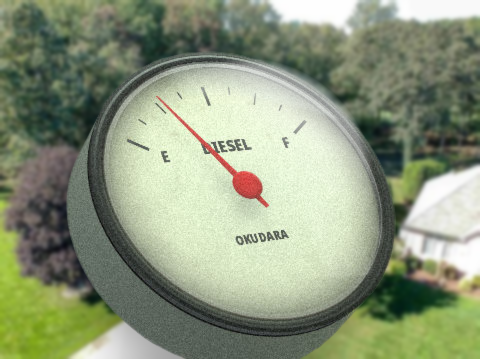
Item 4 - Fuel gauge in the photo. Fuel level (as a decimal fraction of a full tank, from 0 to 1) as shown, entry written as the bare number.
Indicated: 0.25
